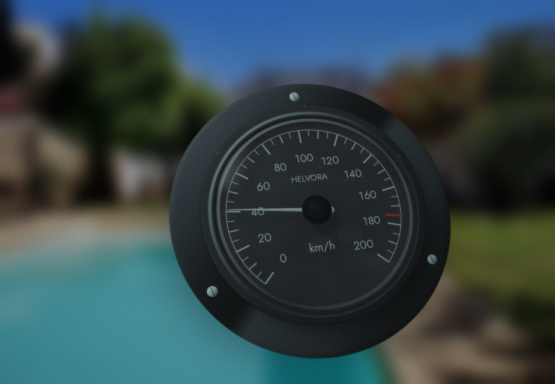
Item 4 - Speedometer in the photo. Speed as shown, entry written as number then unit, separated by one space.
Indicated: 40 km/h
